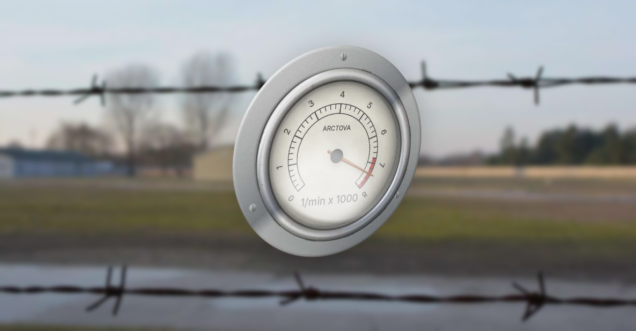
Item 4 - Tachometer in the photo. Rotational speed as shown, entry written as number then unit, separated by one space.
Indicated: 7400 rpm
